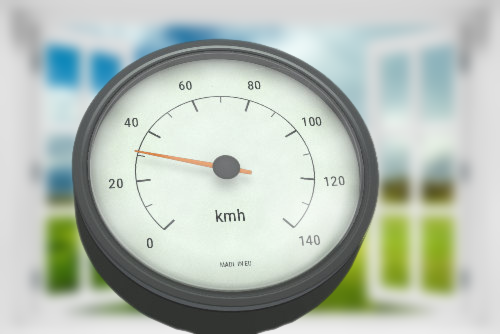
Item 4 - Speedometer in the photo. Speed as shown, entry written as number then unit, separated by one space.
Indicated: 30 km/h
